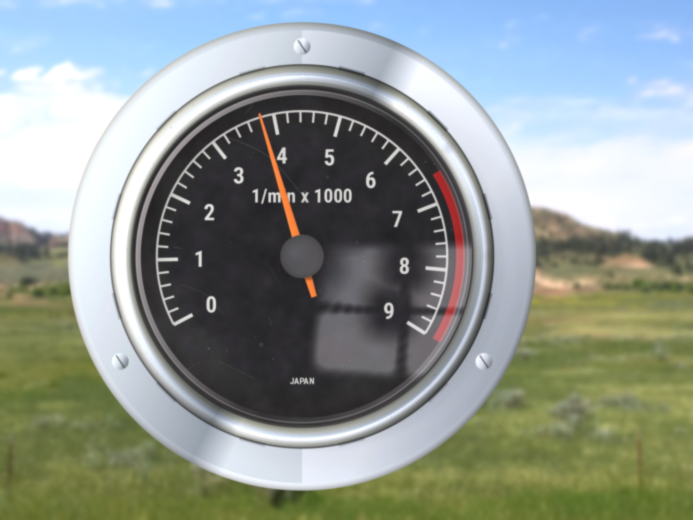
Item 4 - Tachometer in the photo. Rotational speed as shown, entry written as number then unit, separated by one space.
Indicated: 3800 rpm
